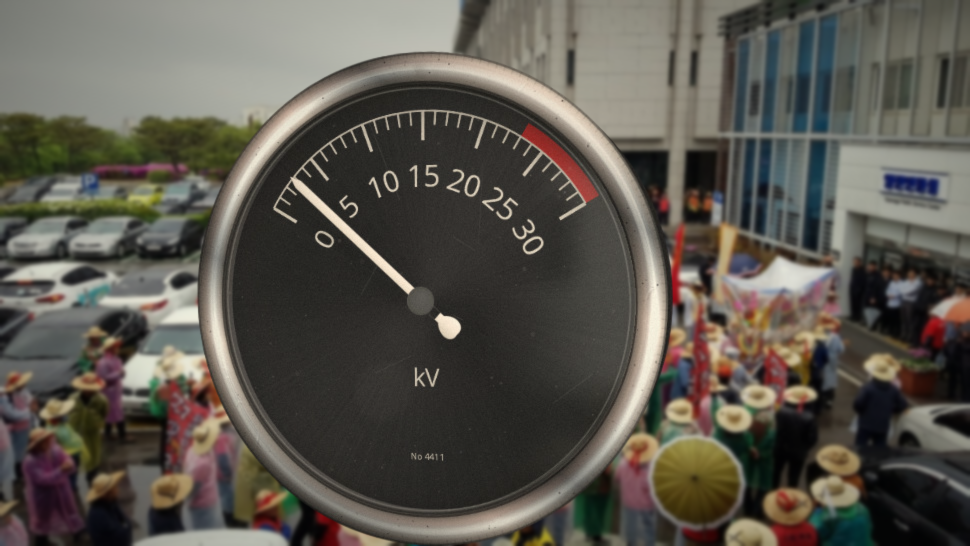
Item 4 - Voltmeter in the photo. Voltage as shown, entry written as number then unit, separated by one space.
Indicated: 3 kV
